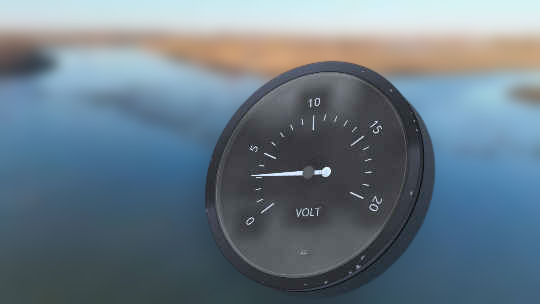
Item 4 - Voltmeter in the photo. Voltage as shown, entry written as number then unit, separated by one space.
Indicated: 3 V
